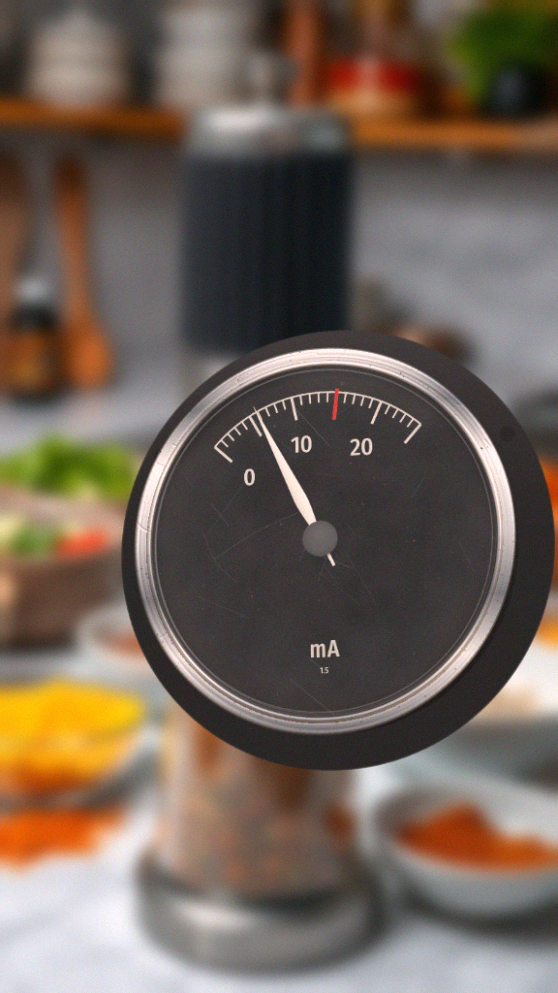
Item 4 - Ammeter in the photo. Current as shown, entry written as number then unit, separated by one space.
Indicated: 6 mA
